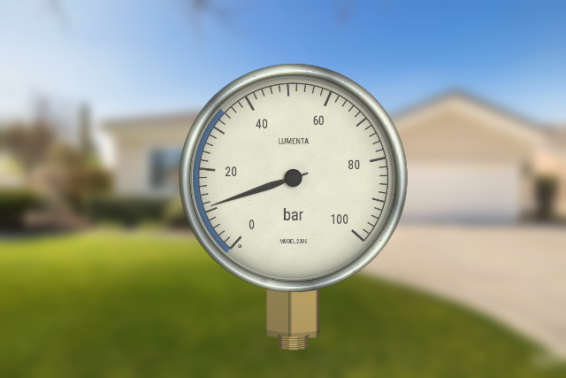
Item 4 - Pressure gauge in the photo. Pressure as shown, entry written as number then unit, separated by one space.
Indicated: 11 bar
